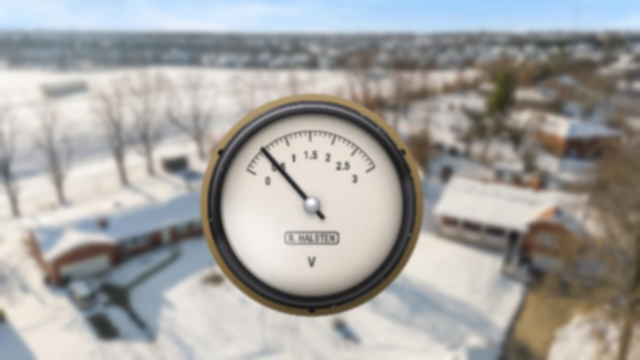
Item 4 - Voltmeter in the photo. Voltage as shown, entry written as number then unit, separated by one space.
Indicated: 0.5 V
